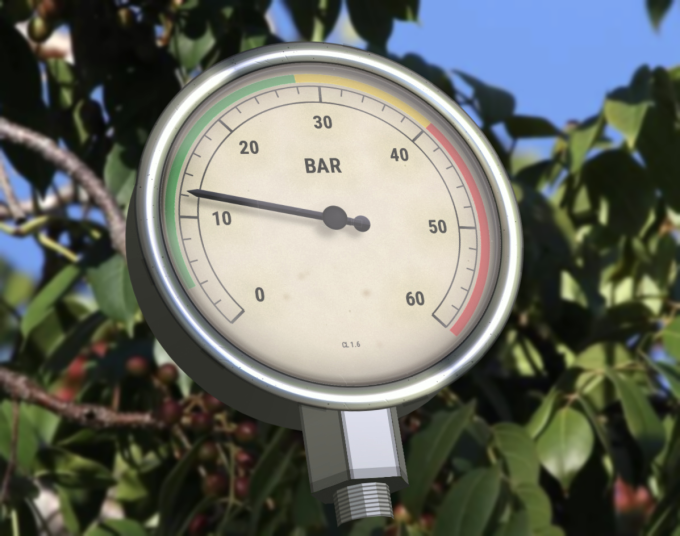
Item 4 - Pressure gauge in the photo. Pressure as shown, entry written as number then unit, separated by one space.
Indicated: 12 bar
